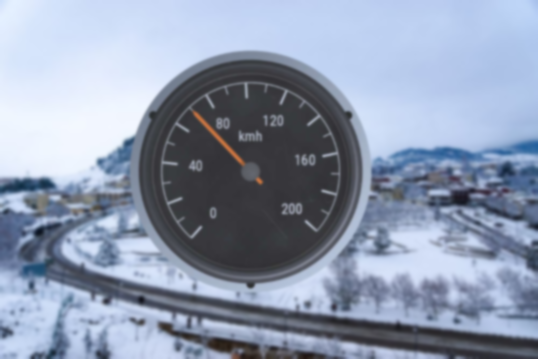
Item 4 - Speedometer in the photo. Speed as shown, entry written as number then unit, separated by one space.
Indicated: 70 km/h
